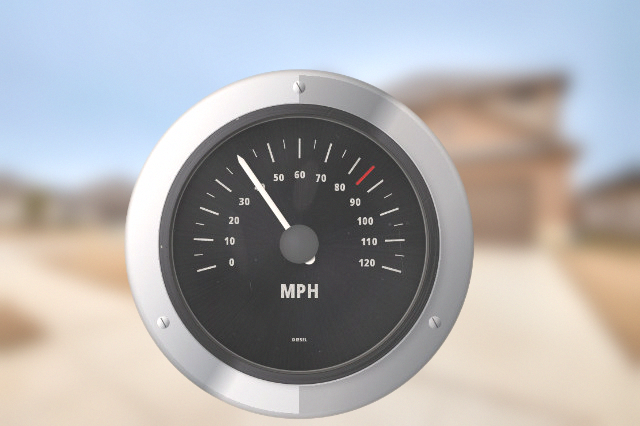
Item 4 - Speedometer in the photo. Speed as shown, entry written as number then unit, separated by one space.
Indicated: 40 mph
